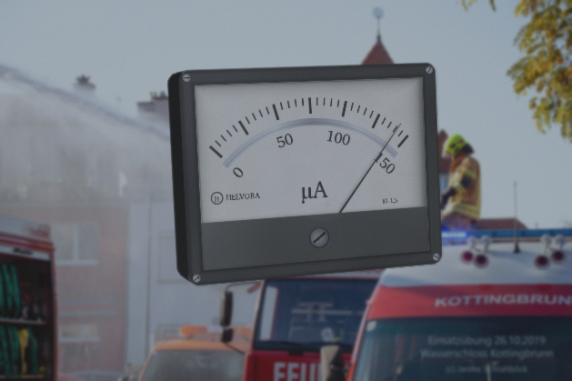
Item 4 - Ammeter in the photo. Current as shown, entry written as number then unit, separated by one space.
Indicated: 140 µA
